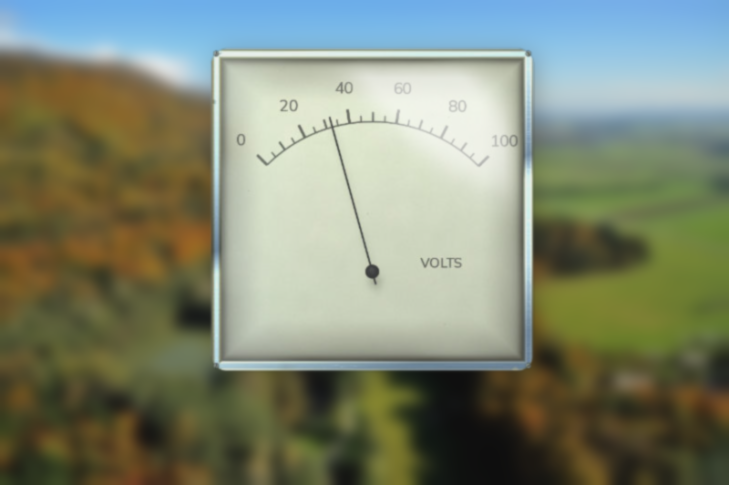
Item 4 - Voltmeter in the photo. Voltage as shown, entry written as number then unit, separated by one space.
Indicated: 32.5 V
